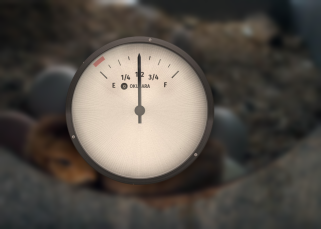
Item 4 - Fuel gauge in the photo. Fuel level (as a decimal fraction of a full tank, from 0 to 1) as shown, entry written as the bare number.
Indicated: 0.5
